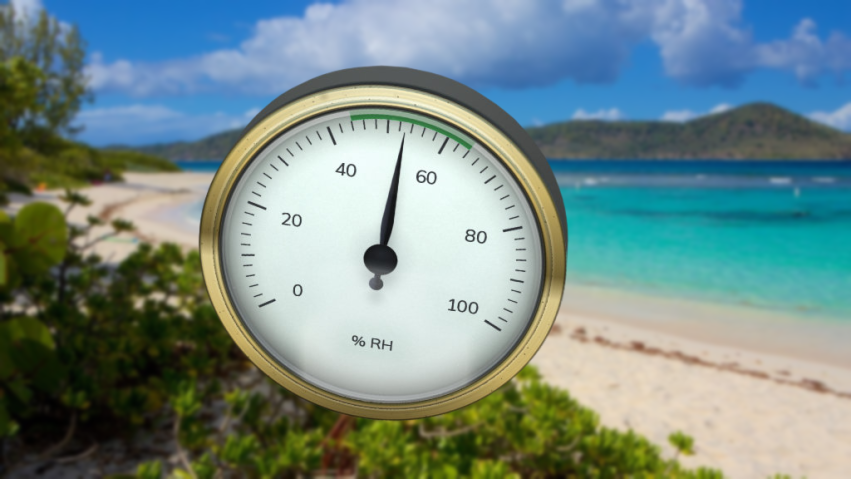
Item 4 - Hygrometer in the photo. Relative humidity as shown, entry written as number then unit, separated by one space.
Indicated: 53 %
